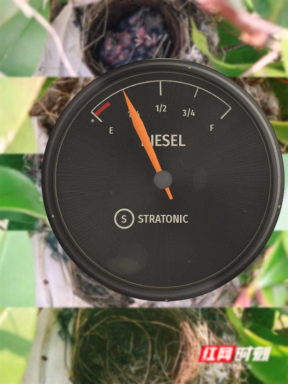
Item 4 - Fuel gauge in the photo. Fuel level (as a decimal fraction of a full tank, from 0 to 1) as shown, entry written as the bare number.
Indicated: 0.25
